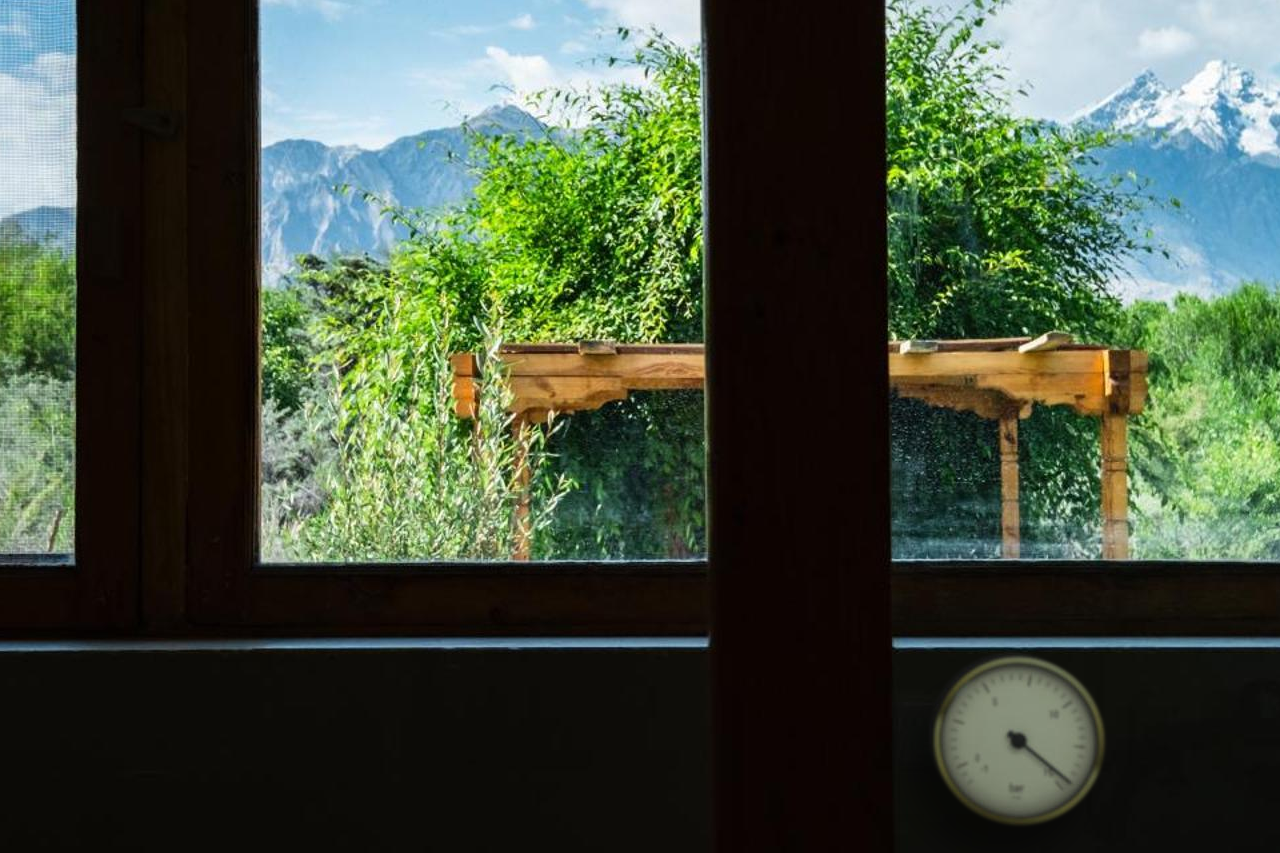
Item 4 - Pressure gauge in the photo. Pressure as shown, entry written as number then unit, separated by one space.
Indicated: 14.5 bar
